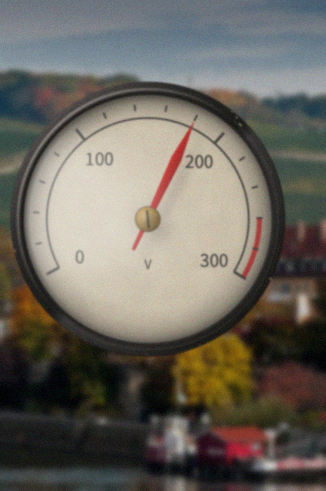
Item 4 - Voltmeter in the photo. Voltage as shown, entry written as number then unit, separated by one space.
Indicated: 180 V
